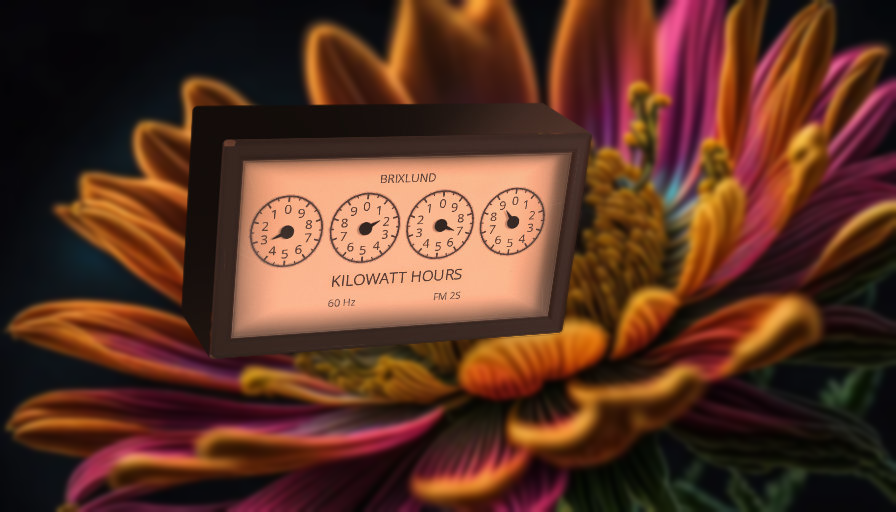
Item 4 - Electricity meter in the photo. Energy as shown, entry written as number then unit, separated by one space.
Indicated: 3169 kWh
